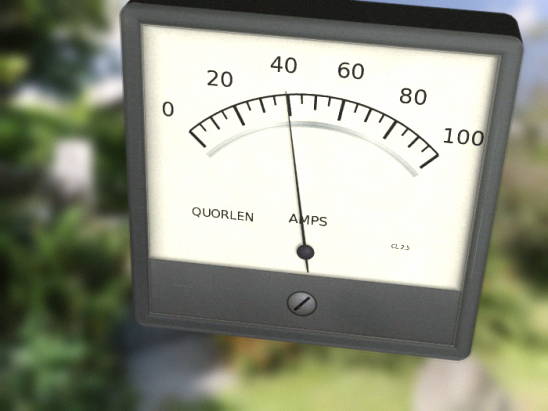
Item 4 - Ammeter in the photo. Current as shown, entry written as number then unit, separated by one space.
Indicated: 40 A
